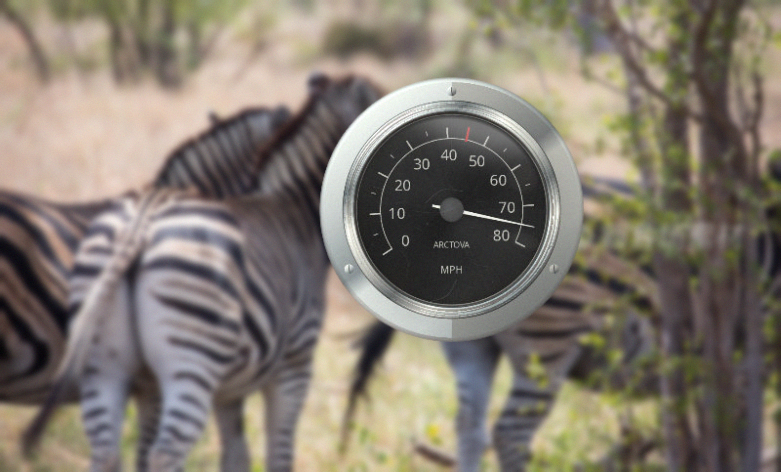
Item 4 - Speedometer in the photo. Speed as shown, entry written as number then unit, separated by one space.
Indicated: 75 mph
